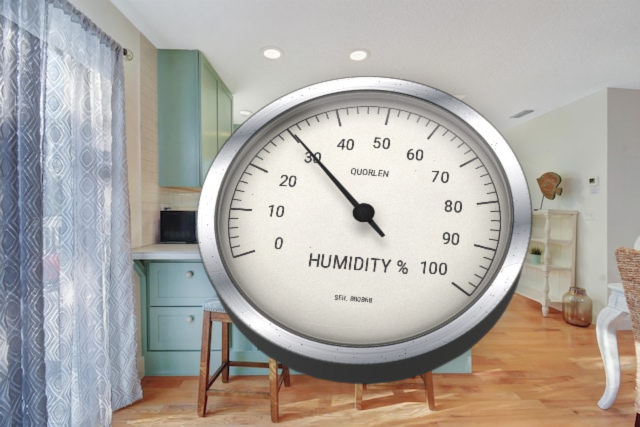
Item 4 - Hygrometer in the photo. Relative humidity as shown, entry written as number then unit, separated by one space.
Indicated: 30 %
